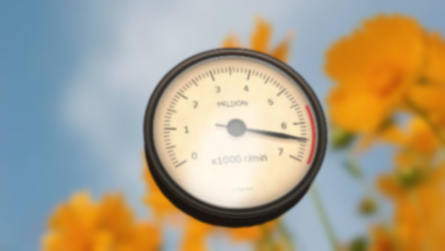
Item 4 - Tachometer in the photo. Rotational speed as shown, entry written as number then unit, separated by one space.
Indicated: 6500 rpm
